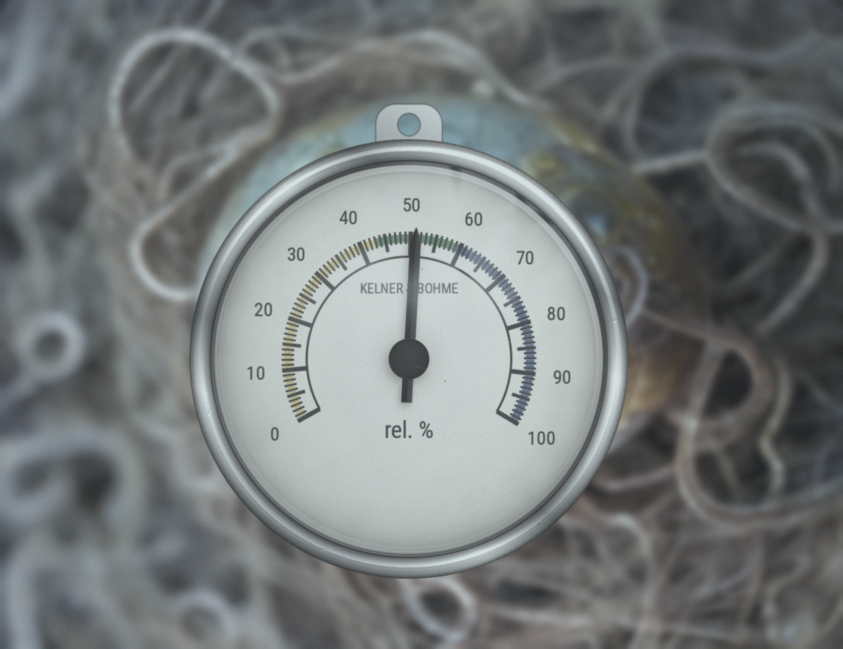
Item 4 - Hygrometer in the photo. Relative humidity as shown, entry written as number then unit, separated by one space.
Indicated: 51 %
